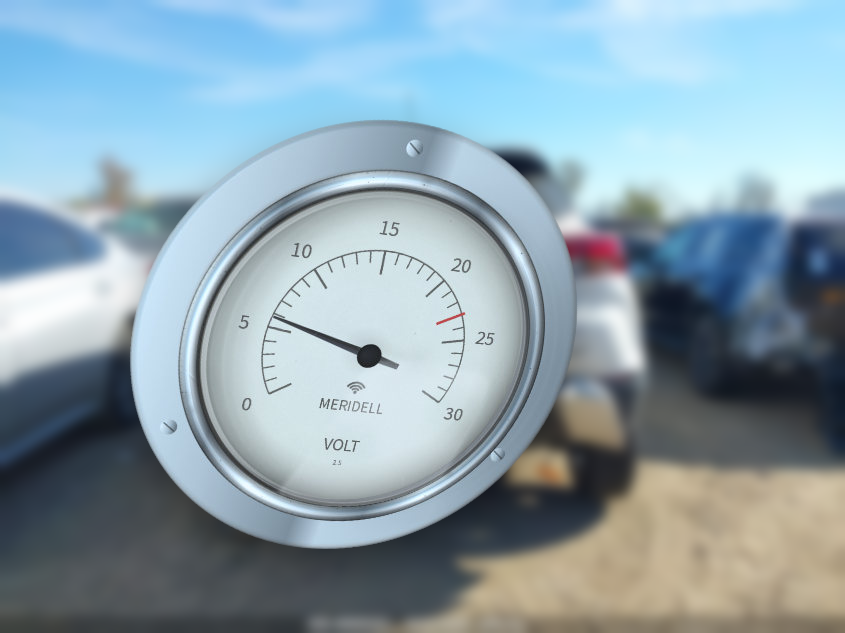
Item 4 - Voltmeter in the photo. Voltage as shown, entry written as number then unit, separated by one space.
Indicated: 6 V
